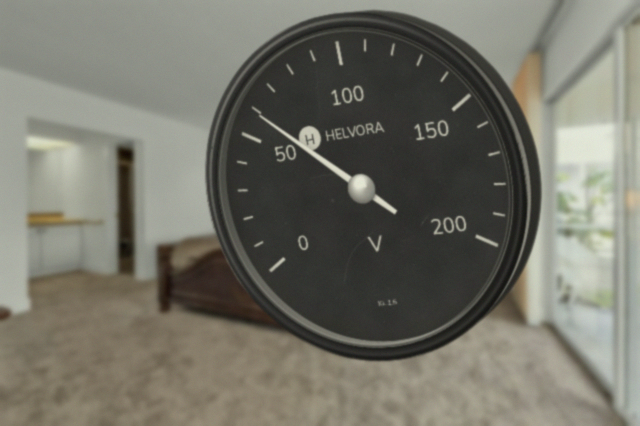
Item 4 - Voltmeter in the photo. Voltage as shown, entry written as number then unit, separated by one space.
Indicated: 60 V
